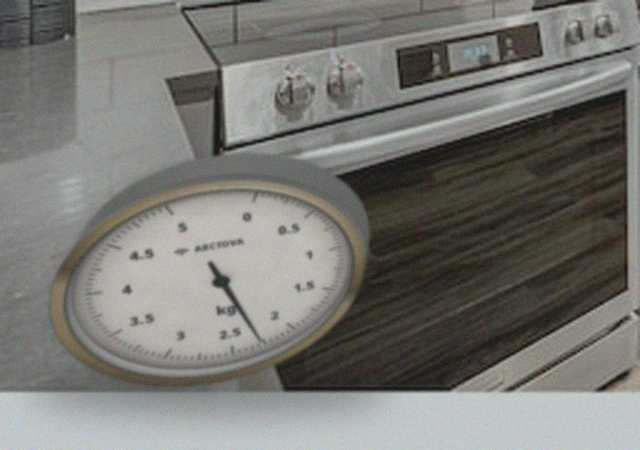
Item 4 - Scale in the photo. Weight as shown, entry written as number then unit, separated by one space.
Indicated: 2.25 kg
